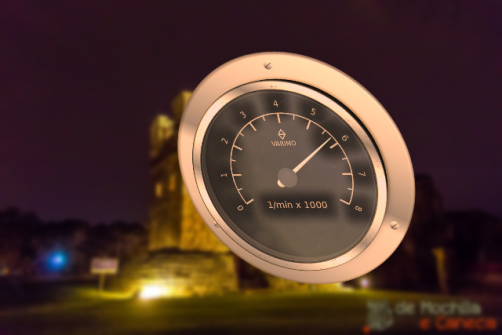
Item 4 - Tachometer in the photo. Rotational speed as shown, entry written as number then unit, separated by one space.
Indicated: 5750 rpm
